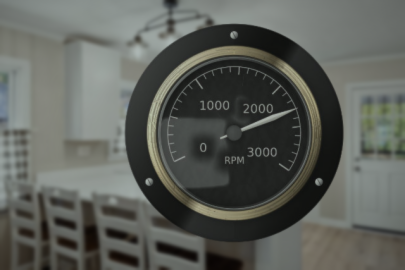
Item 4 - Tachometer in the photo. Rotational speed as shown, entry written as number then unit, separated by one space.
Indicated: 2300 rpm
